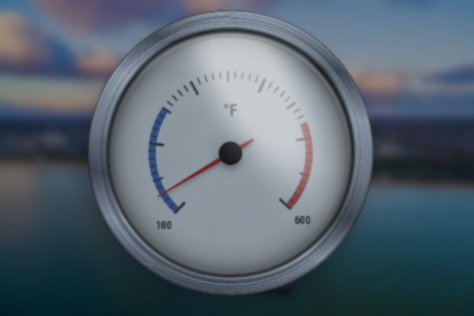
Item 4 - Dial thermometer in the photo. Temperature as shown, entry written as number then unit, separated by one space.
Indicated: 130 °F
